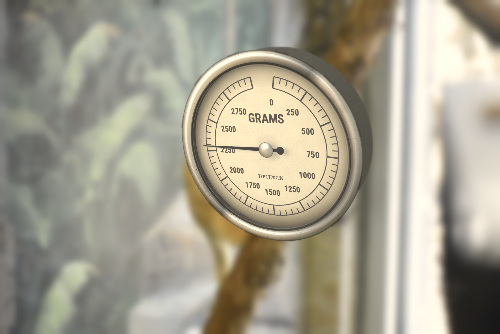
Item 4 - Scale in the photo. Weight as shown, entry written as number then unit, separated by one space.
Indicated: 2300 g
